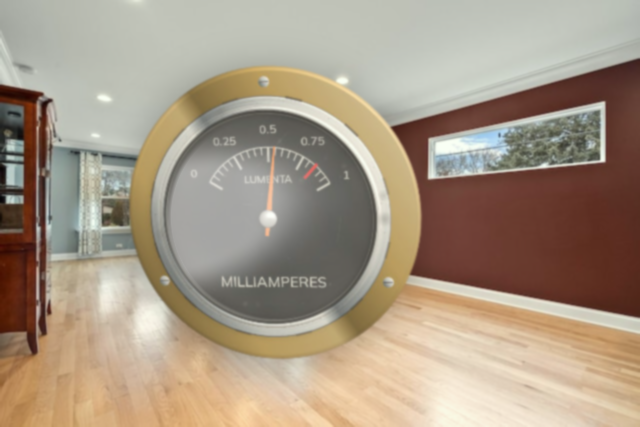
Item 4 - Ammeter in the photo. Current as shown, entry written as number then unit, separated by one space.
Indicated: 0.55 mA
